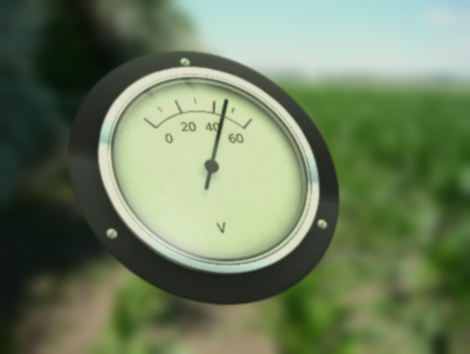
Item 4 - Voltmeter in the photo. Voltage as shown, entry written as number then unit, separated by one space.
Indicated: 45 V
